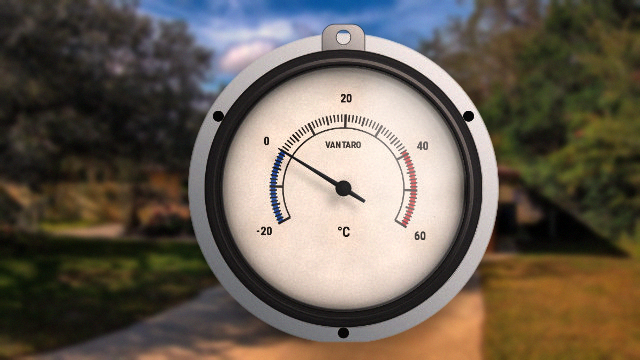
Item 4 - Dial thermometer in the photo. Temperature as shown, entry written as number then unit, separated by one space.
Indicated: 0 °C
